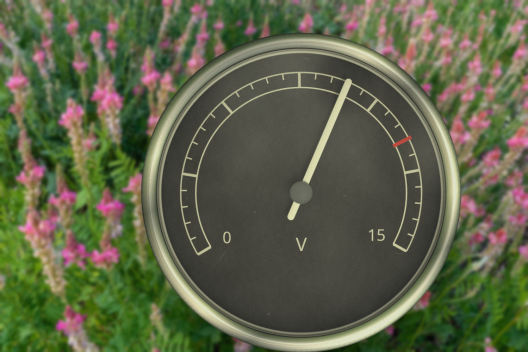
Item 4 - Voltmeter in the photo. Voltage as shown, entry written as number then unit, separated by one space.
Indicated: 9 V
